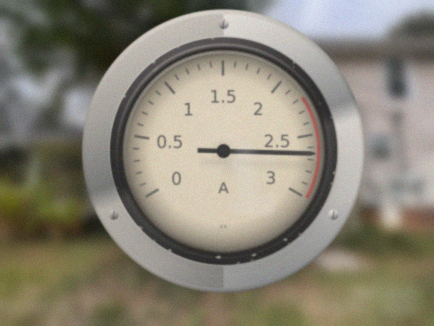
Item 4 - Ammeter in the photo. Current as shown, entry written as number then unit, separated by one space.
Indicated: 2.65 A
